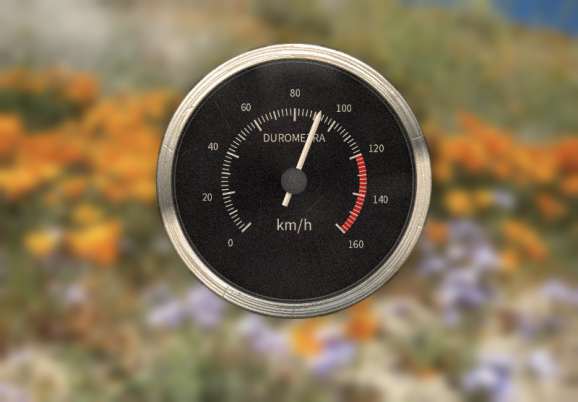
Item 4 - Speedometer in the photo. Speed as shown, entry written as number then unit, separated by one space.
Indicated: 92 km/h
